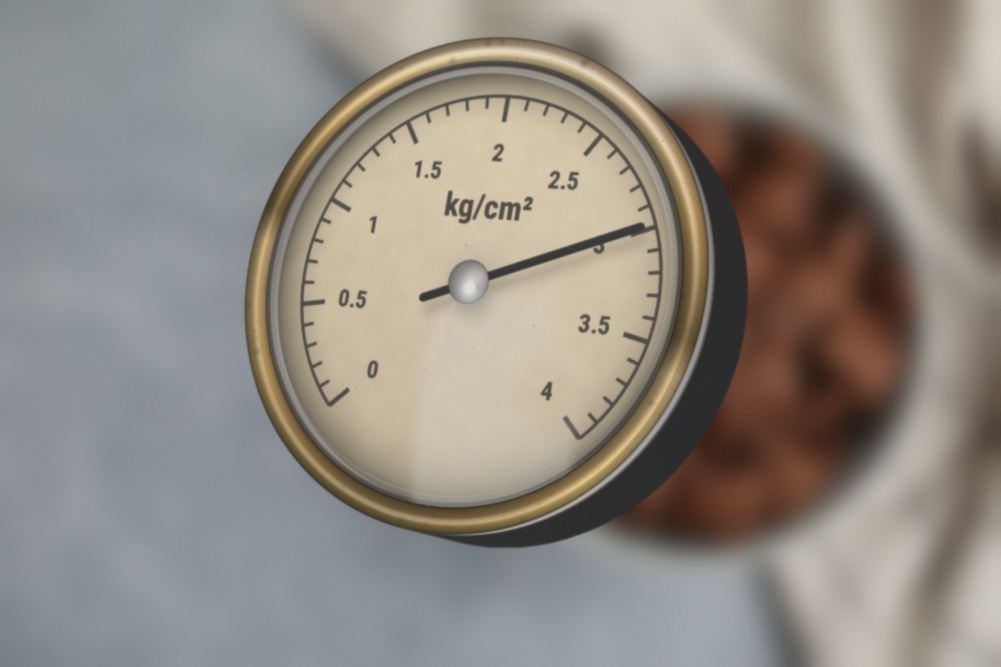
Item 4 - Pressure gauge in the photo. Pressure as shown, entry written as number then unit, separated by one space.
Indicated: 3 kg/cm²
